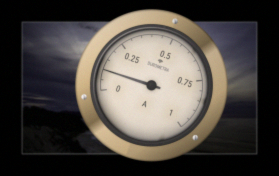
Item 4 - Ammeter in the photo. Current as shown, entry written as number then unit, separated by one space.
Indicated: 0.1 A
